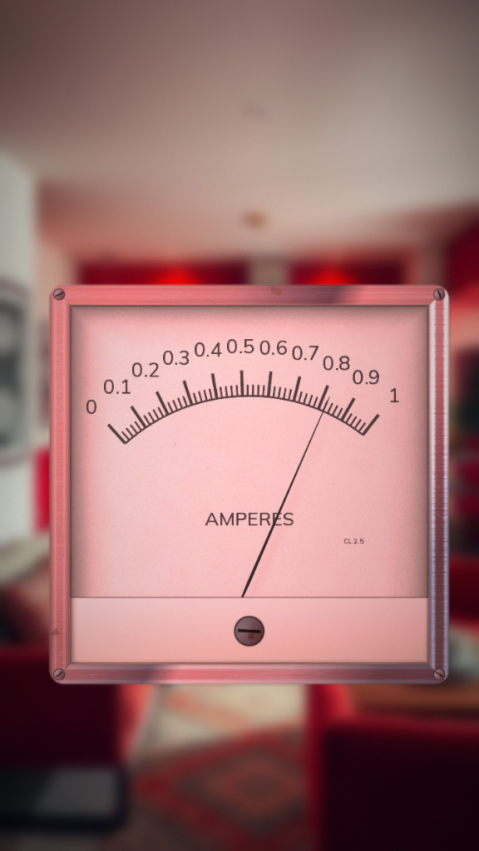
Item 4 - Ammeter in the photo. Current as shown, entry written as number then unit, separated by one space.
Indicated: 0.82 A
